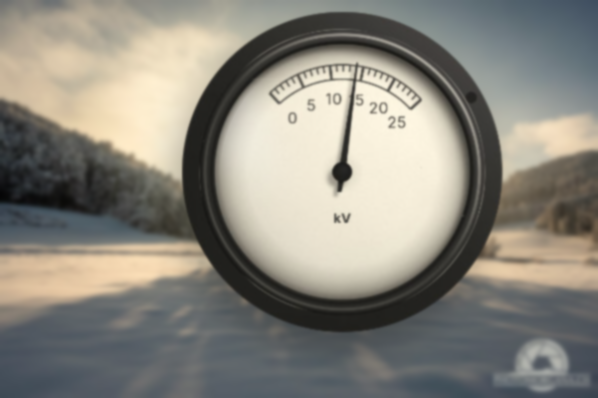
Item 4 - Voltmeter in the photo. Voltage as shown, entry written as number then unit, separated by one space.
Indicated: 14 kV
